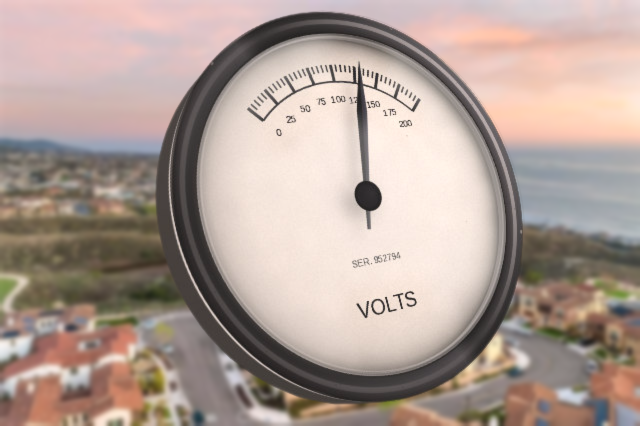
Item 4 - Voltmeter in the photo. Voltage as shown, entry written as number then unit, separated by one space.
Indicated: 125 V
